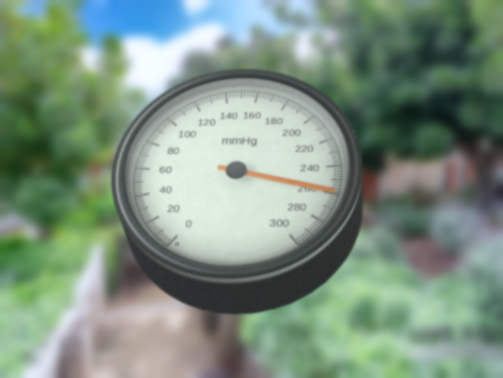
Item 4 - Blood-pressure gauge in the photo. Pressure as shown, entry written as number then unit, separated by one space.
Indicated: 260 mmHg
